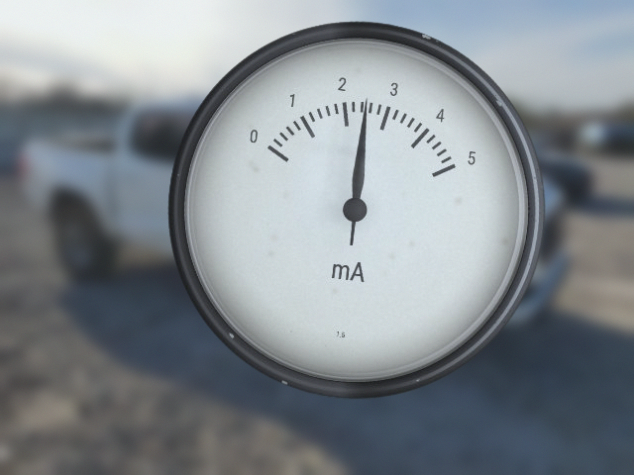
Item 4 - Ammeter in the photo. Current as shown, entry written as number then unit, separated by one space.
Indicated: 2.5 mA
